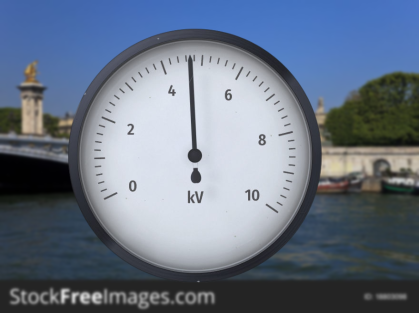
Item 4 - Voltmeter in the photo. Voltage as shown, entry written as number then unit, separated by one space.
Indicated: 4.7 kV
